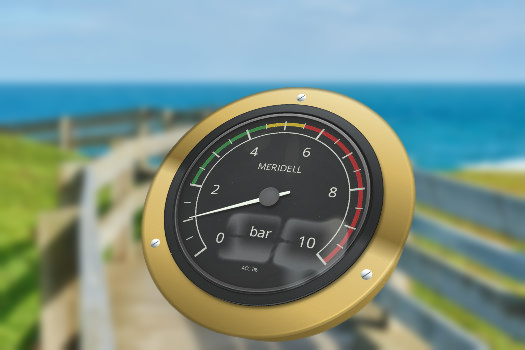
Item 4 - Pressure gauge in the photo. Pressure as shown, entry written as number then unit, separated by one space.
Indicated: 1 bar
